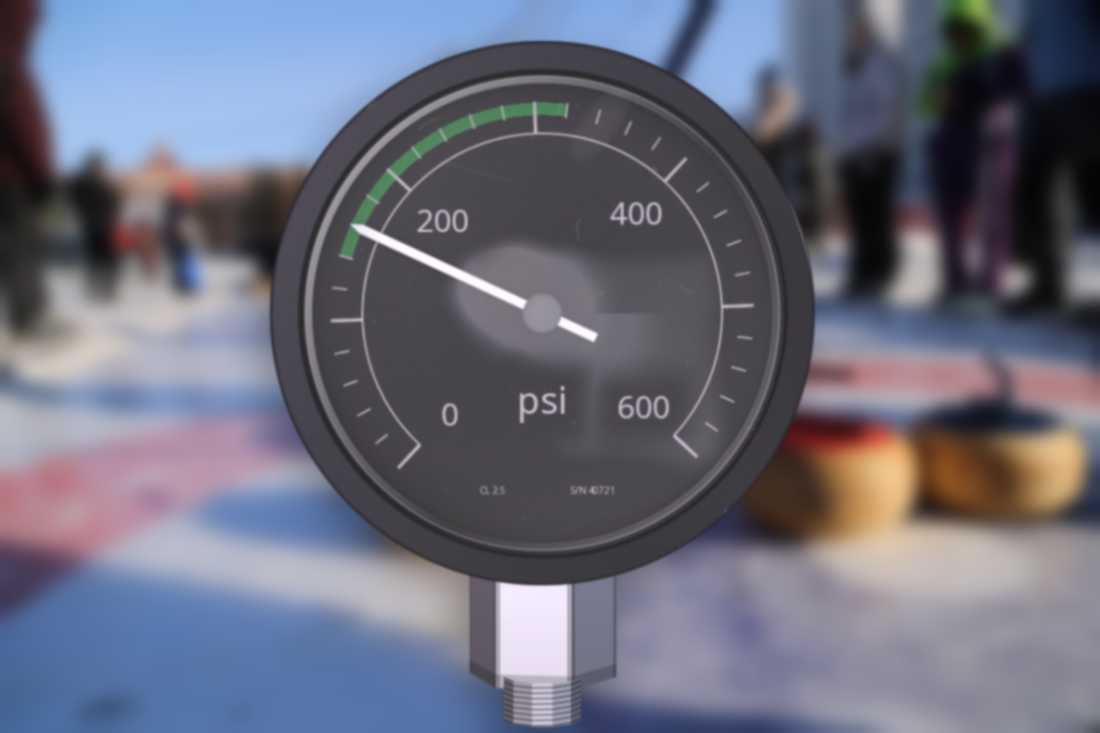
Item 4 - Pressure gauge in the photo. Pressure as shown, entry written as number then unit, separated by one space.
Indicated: 160 psi
